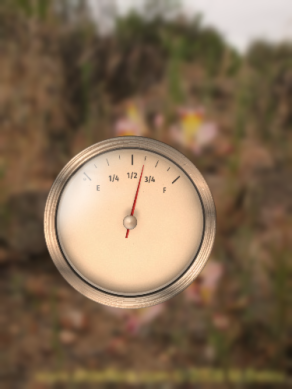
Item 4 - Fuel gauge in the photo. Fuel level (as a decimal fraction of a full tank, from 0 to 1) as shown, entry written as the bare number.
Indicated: 0.625
